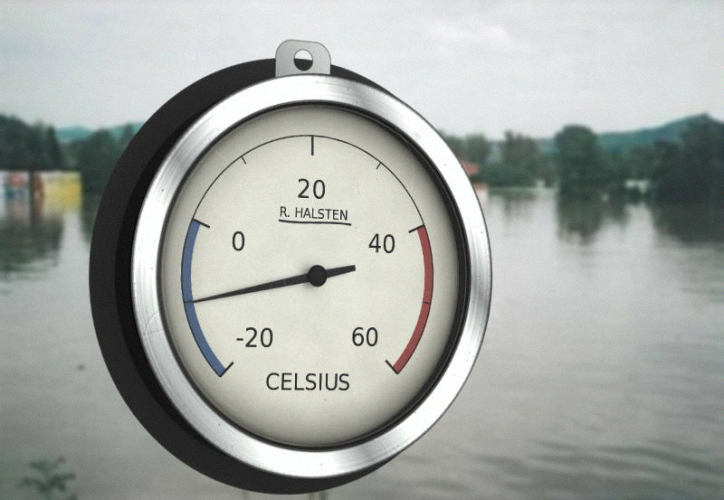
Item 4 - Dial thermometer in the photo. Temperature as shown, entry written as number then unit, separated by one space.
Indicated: -10 °C
